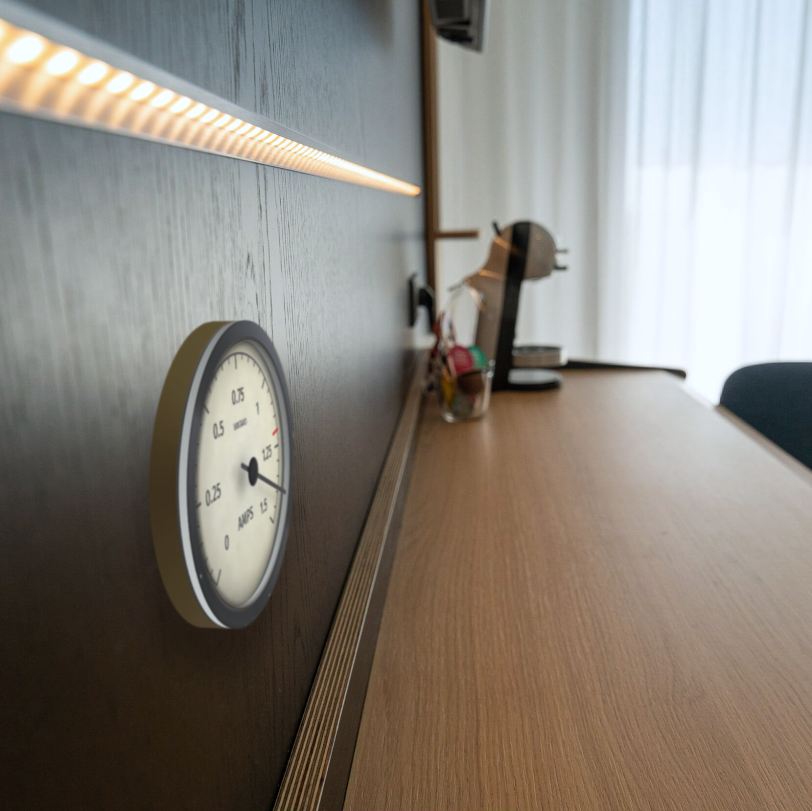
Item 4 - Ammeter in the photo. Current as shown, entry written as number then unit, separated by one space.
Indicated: 1.4 A
